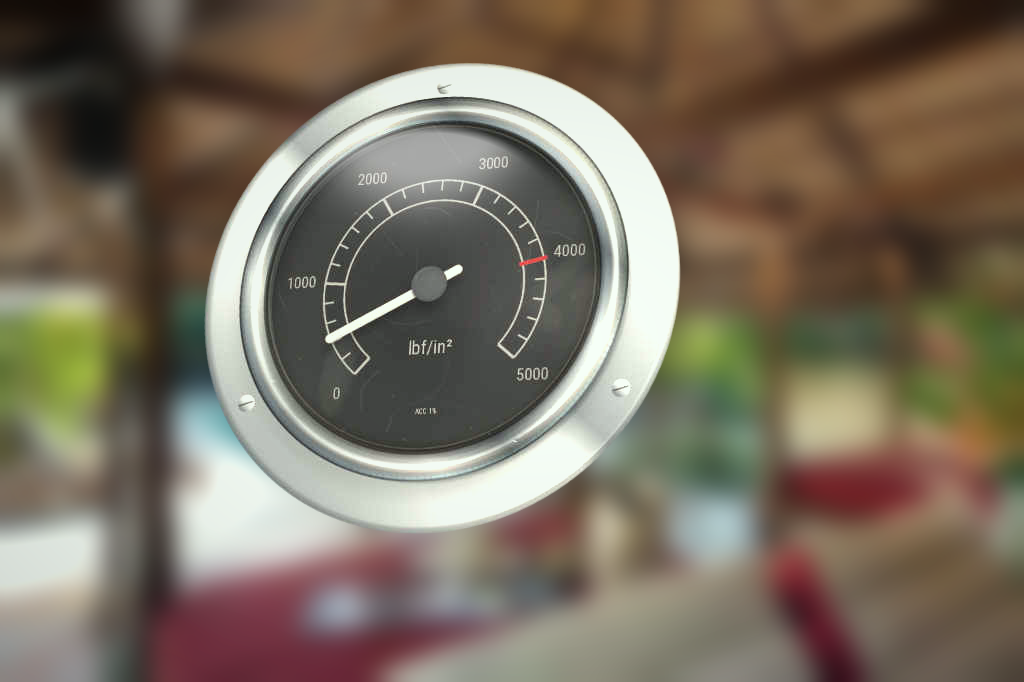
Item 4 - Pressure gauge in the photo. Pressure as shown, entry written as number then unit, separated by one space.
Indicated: 400 psi
